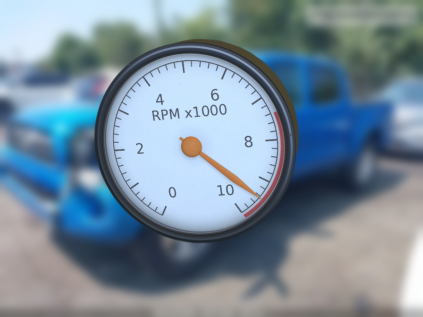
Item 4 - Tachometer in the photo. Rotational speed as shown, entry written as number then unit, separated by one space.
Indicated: 9400 rpm
